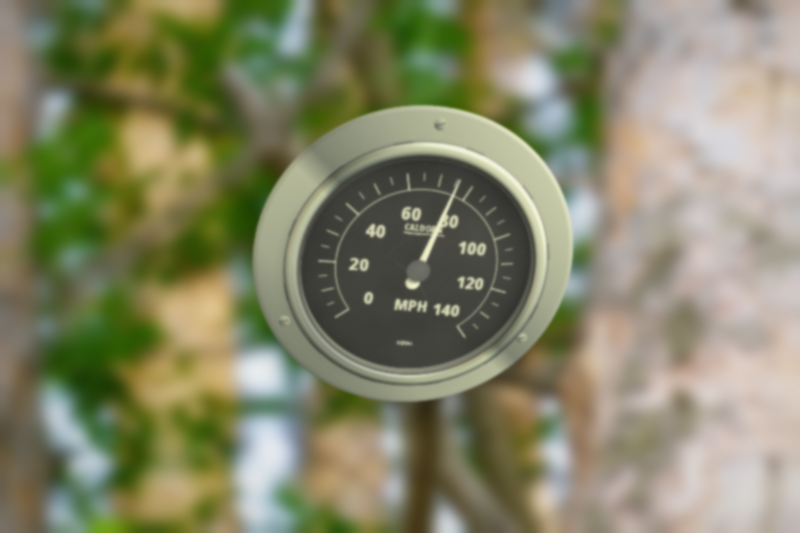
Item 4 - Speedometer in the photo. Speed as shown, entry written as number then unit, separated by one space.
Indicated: 75 mph
